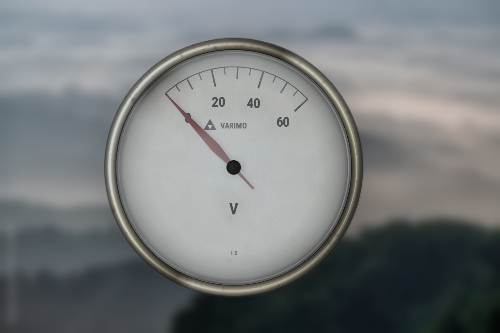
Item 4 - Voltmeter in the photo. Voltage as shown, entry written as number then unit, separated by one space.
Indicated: 0 V
